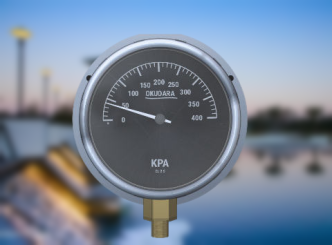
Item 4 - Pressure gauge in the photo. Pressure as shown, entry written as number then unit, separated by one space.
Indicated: 40 kPa
